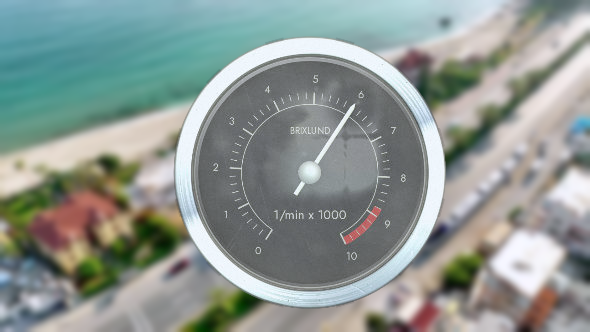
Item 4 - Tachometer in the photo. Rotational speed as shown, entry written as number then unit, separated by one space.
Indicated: 6000 rpm
